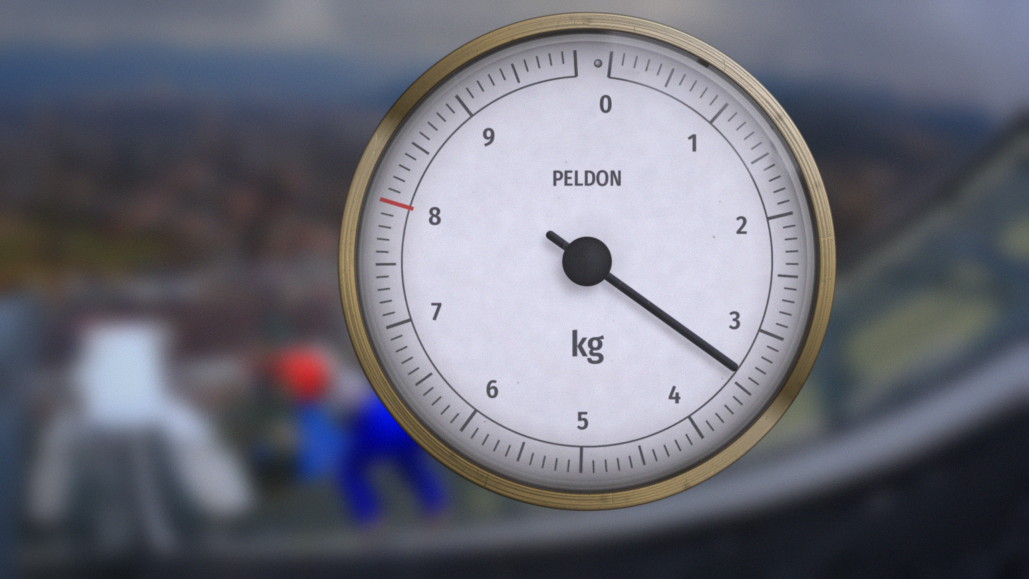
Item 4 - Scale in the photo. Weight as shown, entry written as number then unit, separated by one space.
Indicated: 3.4 kg
